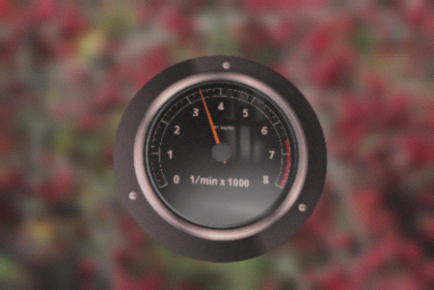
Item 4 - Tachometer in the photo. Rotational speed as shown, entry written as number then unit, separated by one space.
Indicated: 3400 rpm
